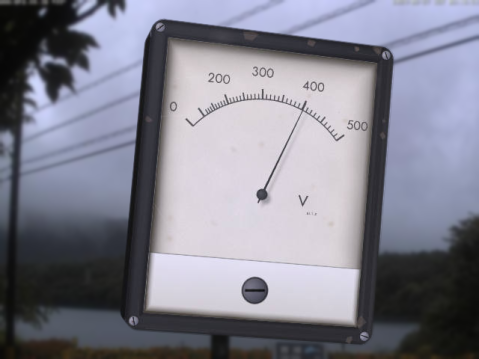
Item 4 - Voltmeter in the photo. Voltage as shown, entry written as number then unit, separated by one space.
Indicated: 400 V
